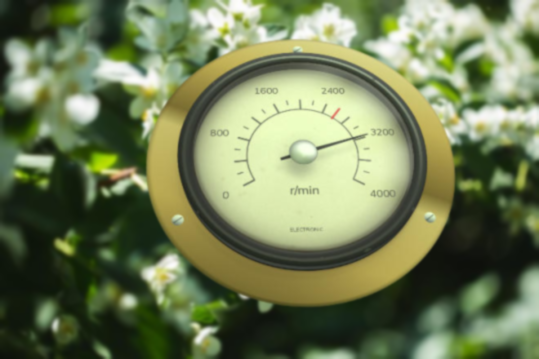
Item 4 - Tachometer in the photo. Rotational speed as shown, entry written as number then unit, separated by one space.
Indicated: 3200 rpm
